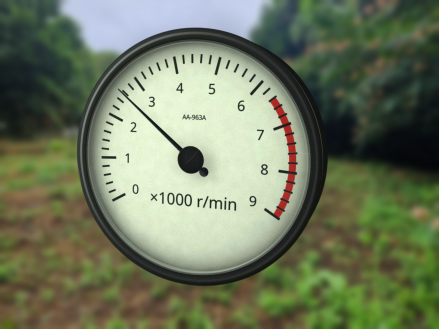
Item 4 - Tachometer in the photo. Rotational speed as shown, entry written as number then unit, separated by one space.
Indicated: 2600 rpm
